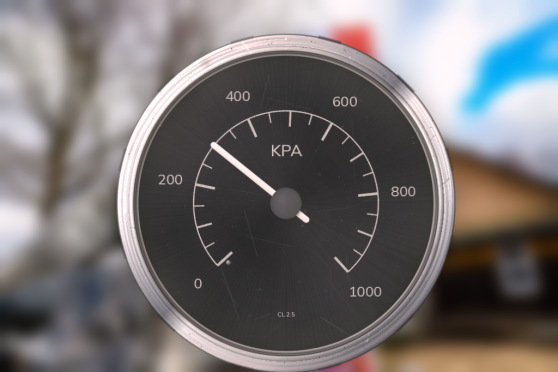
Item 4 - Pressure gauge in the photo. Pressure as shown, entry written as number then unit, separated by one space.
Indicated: 300 kPa
